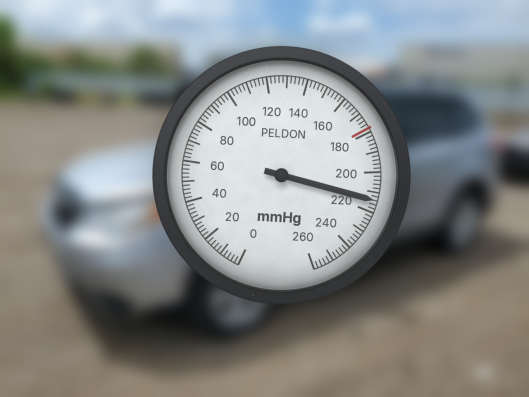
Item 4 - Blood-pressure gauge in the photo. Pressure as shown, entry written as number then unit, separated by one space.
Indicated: 214 mmHg
